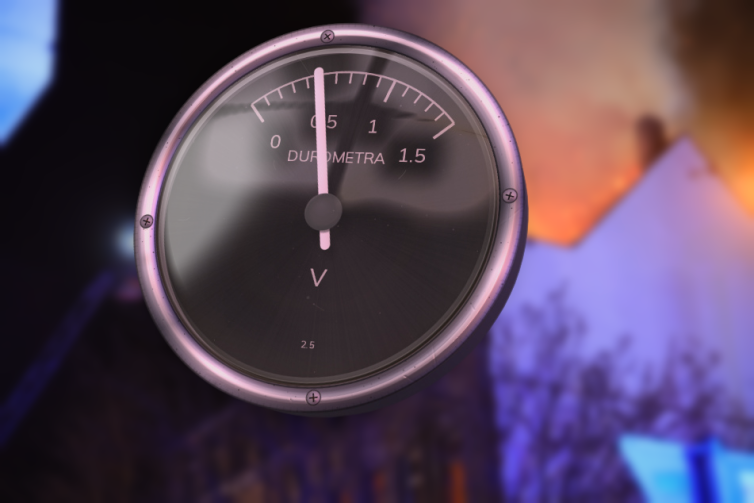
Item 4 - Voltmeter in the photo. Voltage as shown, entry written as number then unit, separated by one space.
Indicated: 0.5 V
